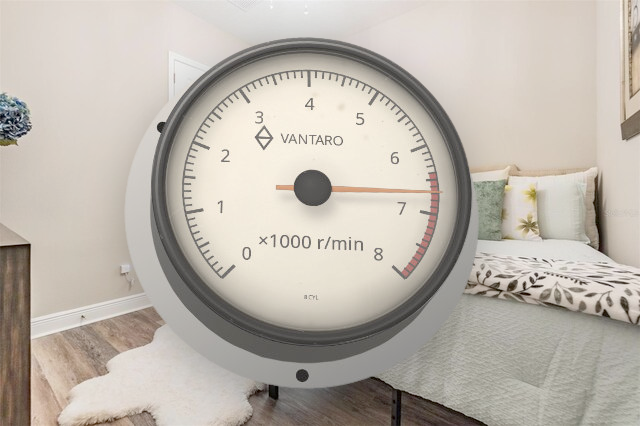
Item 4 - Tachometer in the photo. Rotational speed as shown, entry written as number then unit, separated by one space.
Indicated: 6700 rpm
